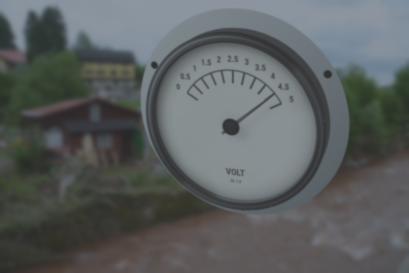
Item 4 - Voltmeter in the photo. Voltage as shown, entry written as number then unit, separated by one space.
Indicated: 4.5 V
